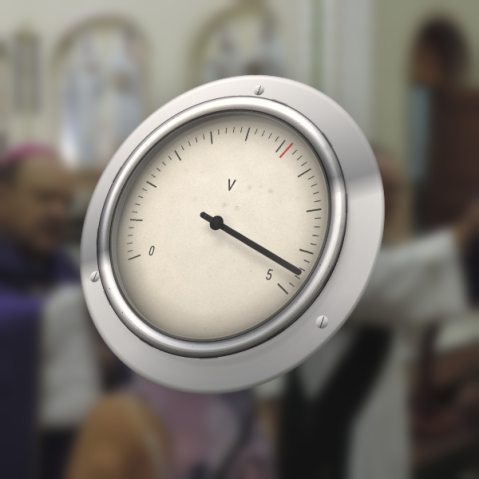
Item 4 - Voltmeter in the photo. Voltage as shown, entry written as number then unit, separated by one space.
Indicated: 4.75 V
